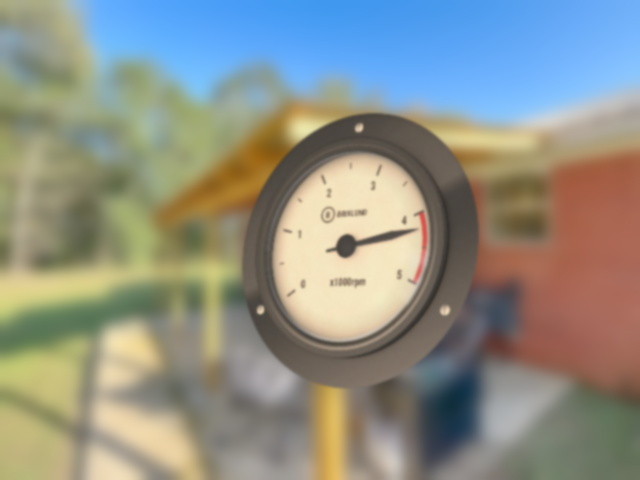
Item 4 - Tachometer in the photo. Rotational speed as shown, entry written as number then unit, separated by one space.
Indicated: 4250 rpm
